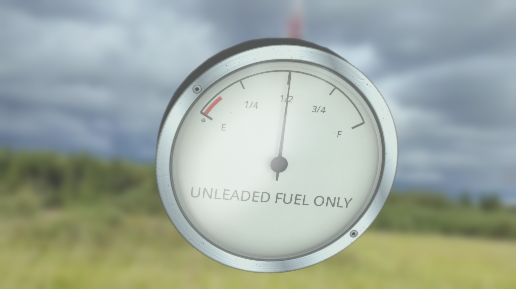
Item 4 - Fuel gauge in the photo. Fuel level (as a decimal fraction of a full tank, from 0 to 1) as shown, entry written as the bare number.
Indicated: 0.5
